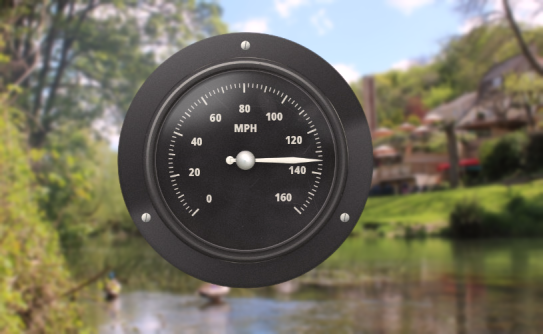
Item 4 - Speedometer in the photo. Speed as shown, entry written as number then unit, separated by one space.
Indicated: 134 mph
